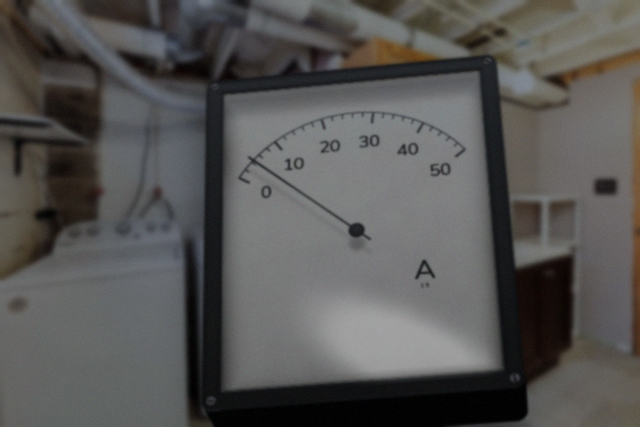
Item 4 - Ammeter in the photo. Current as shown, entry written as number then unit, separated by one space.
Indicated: 4 A
